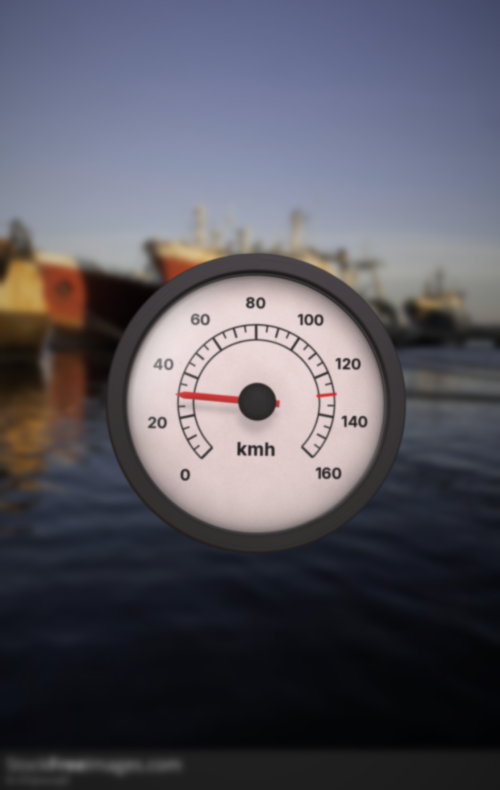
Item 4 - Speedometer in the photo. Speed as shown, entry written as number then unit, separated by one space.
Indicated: 30 km/h
